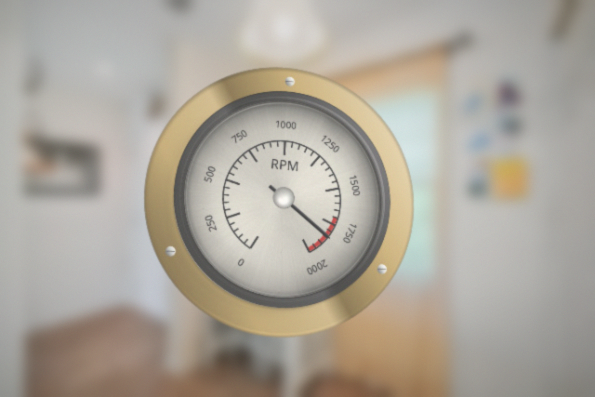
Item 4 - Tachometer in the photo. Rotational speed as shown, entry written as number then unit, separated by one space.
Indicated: 1850 rpm
